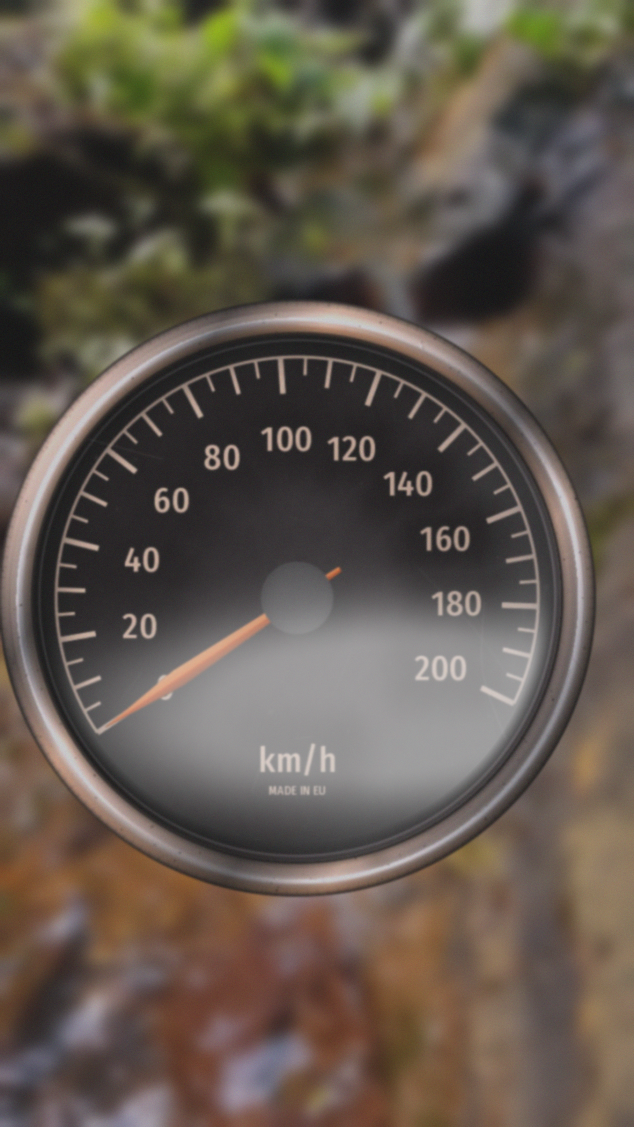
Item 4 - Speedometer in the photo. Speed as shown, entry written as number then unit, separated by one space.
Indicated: 0 km/h
